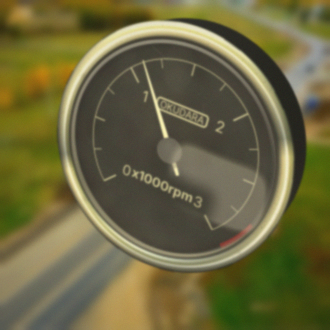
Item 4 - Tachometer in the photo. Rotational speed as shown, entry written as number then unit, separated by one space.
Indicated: 1125 rpm
